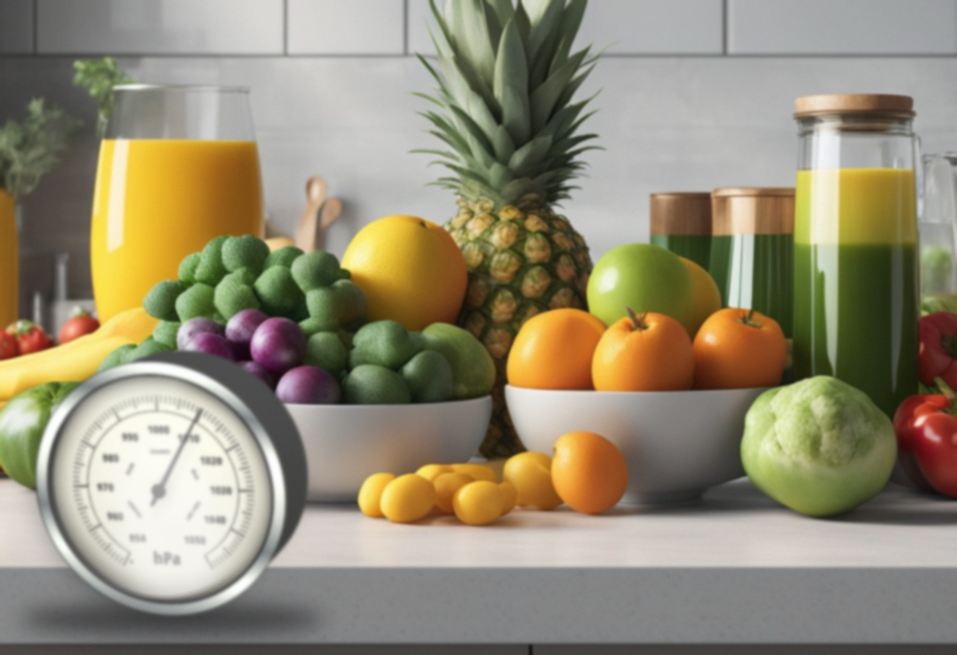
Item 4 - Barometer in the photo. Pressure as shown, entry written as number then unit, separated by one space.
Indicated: 1010 hPa
